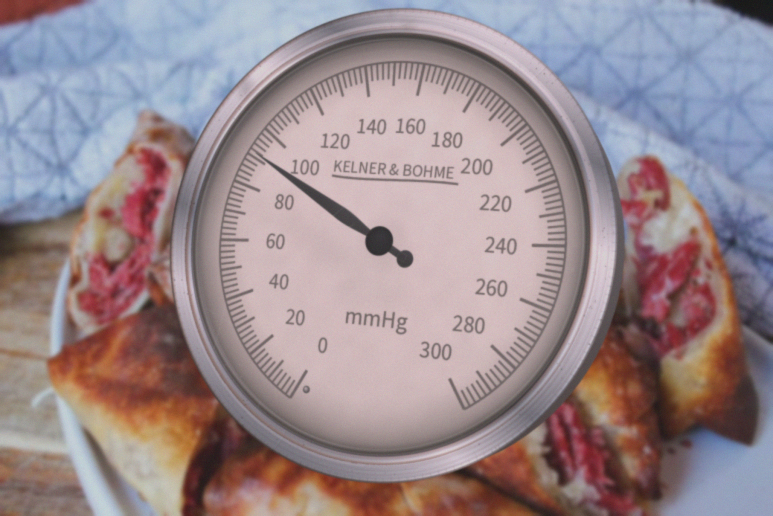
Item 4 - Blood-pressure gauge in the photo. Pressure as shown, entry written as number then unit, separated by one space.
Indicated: 92 mmHg
